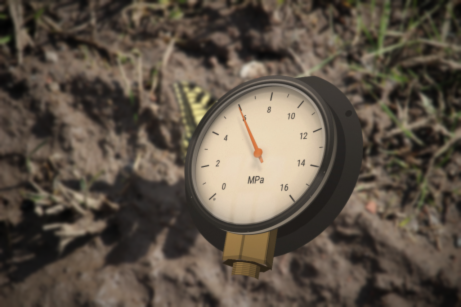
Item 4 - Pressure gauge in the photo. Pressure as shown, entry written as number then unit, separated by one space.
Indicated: 6 MPa
